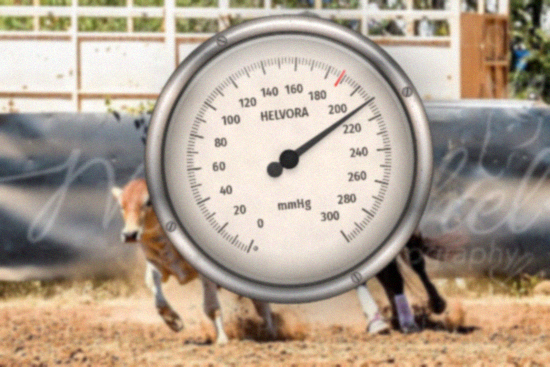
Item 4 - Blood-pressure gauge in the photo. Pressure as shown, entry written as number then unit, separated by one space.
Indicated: 210 mmHg
